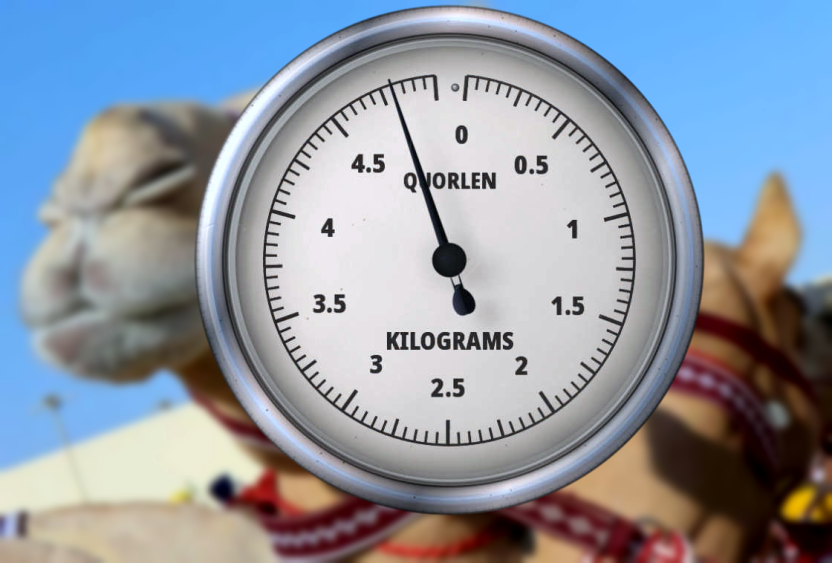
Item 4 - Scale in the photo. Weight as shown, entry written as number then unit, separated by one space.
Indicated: 4.8 kg
